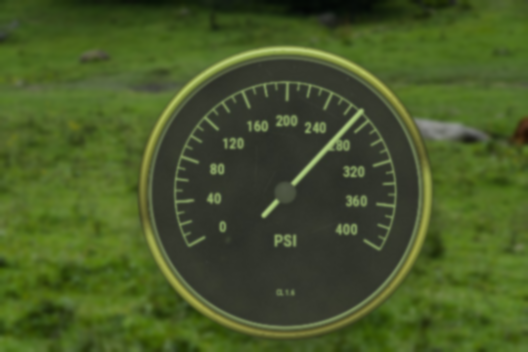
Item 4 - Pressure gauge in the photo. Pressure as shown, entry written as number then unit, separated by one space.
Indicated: 270 psi
